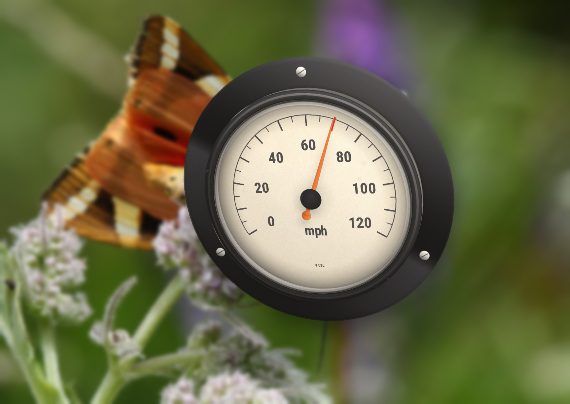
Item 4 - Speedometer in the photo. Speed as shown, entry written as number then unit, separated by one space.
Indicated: 70 mph
